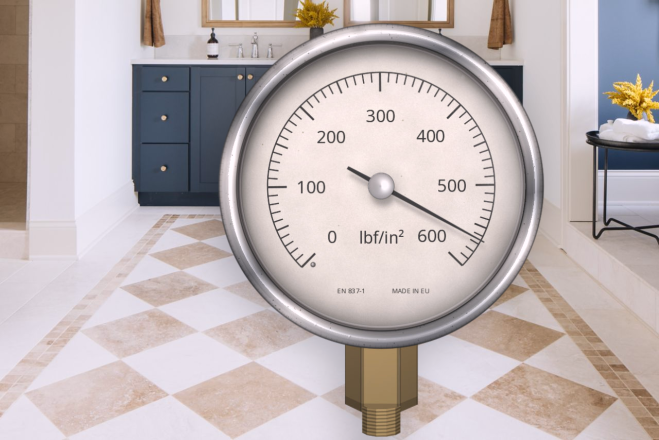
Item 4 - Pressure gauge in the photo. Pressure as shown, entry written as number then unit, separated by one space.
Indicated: 565 psi
